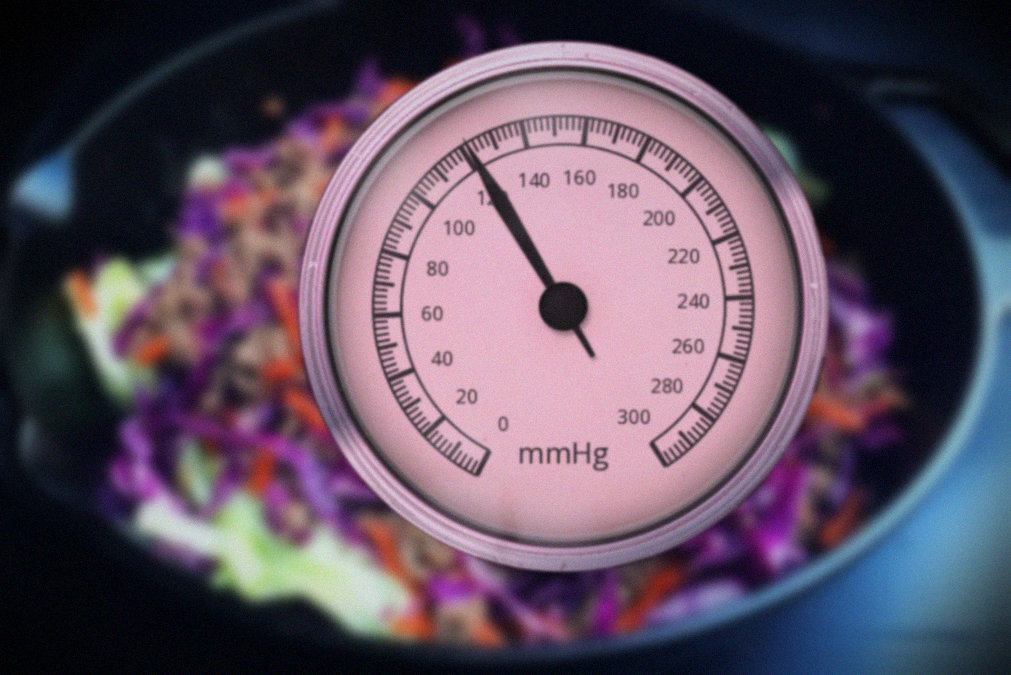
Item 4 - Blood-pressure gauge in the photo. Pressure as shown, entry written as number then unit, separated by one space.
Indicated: 122 mmHg
